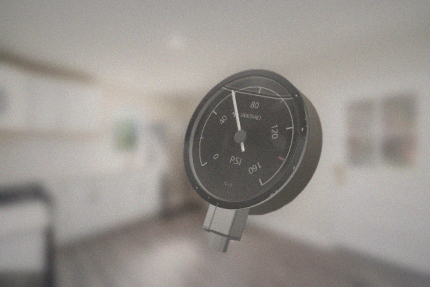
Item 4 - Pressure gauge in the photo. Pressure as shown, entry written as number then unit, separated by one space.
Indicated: 60 psi
